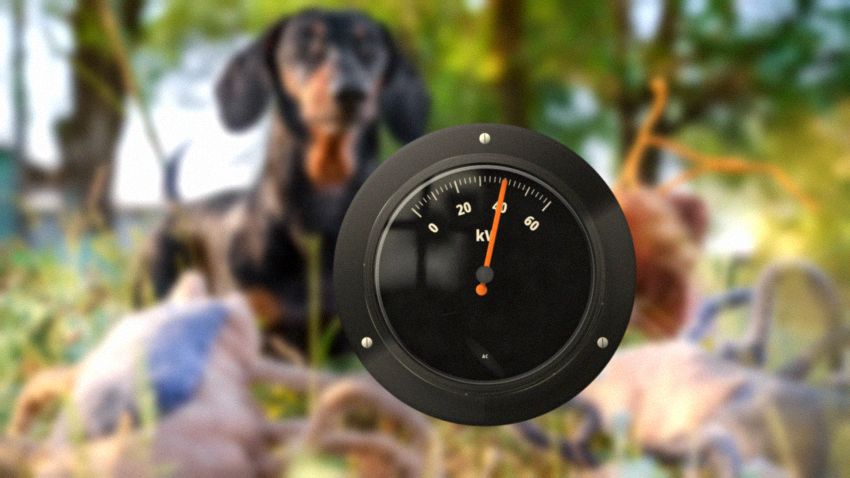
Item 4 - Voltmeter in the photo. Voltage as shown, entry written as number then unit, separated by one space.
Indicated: 40 kV
